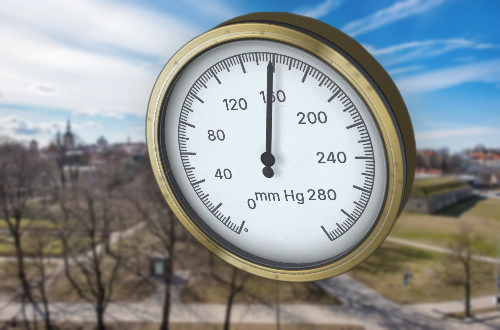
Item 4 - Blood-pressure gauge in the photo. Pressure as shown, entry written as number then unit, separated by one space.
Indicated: 160 mmHg
